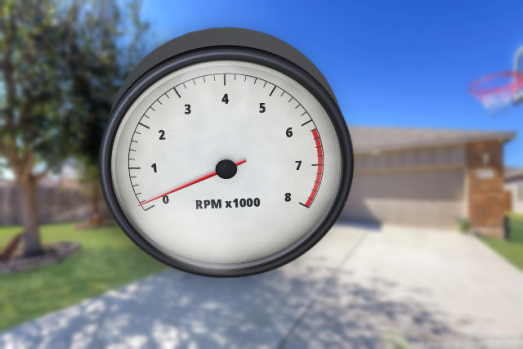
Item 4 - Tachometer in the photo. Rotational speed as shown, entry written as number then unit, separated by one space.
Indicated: 200 rpm
